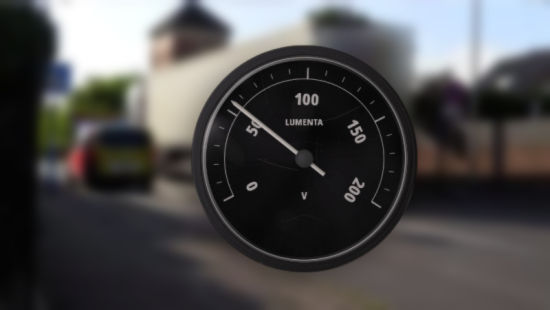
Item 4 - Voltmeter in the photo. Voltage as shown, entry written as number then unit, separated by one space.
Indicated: 55 V
